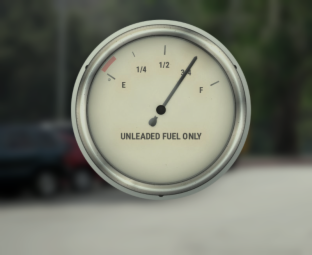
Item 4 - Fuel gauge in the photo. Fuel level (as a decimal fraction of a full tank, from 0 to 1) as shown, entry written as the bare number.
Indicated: 0.75
